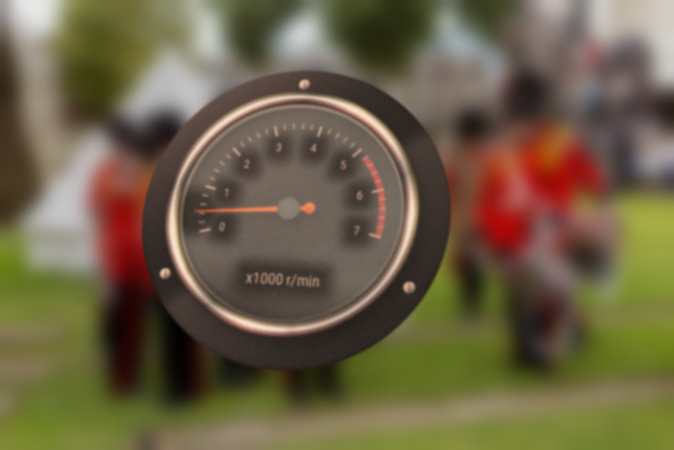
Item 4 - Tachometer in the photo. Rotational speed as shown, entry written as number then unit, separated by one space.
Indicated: 400 rpm
